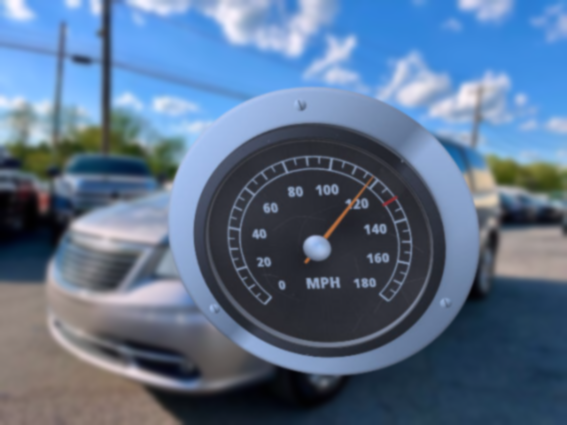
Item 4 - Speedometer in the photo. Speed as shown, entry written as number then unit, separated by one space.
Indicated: 117.5 mph
